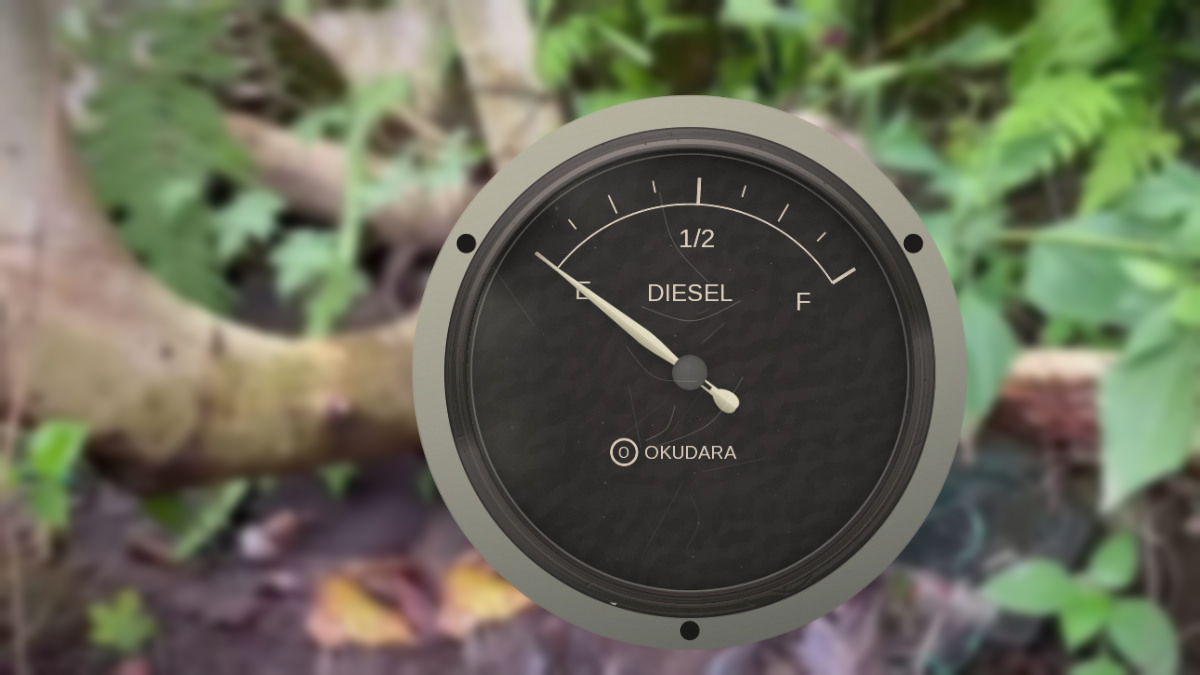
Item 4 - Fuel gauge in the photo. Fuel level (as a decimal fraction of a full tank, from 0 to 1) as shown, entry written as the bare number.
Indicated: 0
